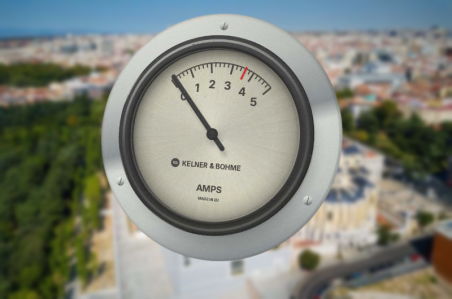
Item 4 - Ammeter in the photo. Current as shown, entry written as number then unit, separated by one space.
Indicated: 0.2 A
